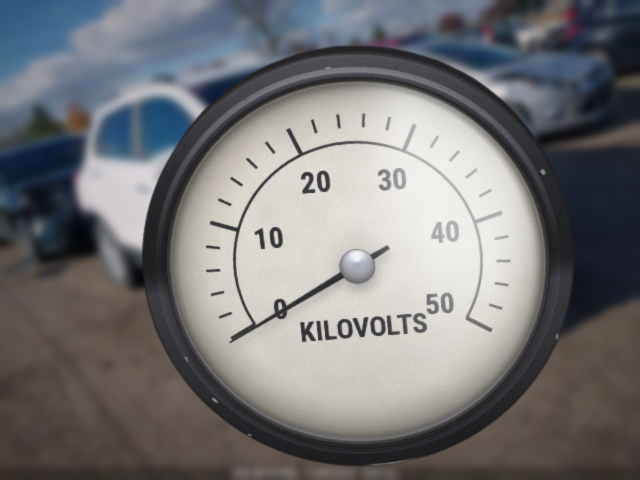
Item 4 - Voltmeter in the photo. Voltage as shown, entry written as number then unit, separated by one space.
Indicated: 0 kV
